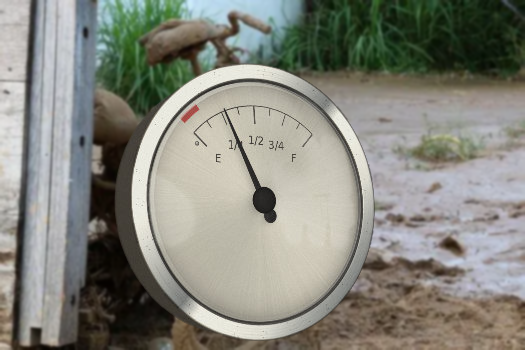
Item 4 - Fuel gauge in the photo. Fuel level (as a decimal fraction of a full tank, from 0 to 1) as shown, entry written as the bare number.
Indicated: 0.25
